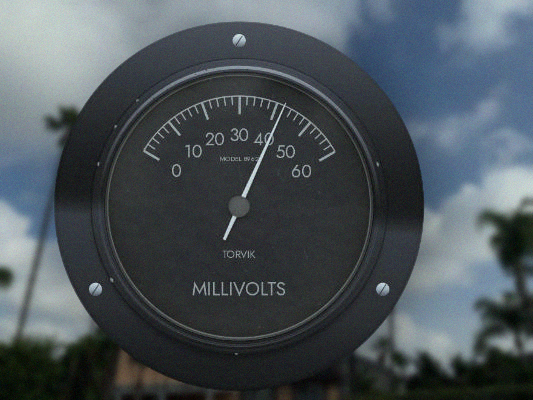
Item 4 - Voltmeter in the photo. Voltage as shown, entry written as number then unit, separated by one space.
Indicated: 42 mV
